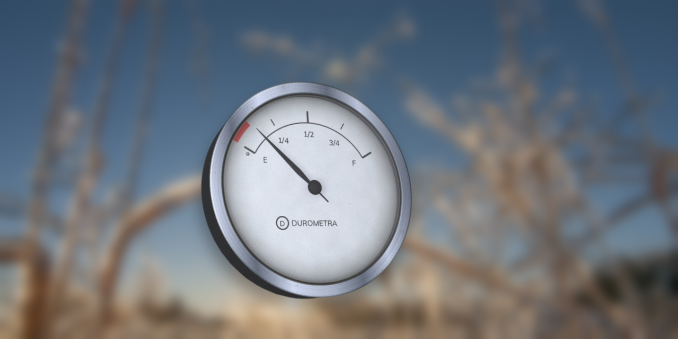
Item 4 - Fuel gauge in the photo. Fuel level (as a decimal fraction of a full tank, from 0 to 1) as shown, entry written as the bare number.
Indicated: 0.125
